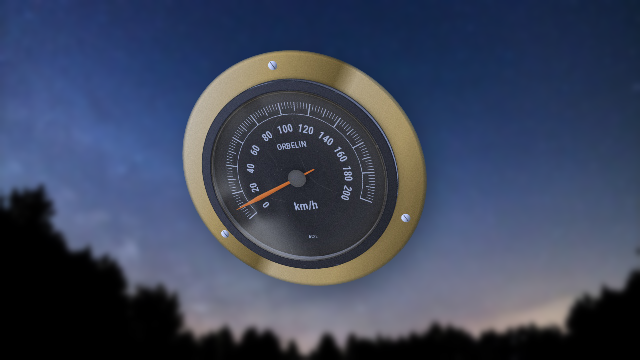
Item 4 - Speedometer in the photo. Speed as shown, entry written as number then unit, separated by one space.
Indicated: 10 km/h
